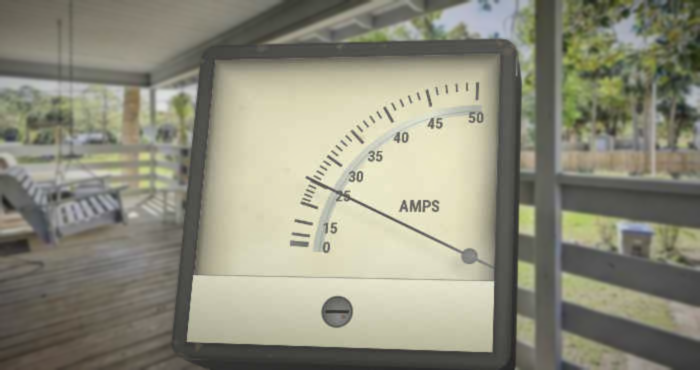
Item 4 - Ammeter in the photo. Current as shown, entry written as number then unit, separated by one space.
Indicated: 25 A
